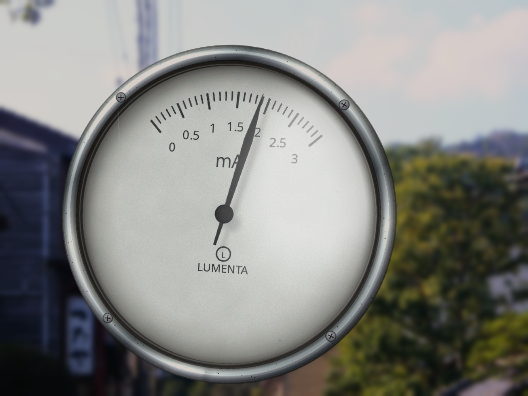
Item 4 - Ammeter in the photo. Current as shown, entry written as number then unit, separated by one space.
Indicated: 1.9 mA
